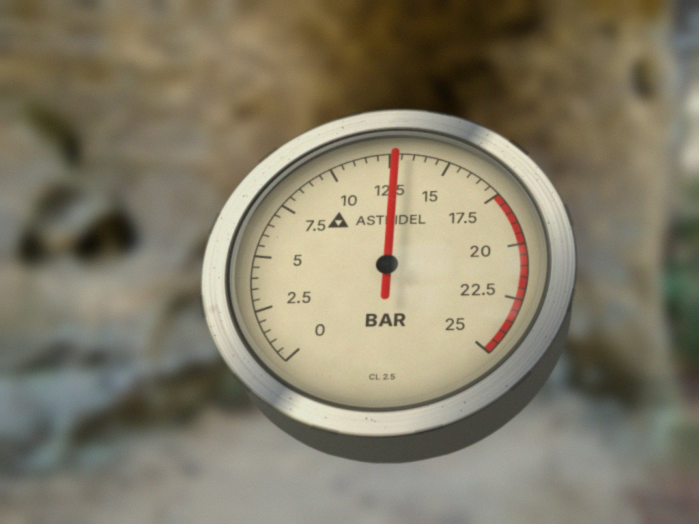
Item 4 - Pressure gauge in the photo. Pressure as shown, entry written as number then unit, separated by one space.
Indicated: 12.75 bar
